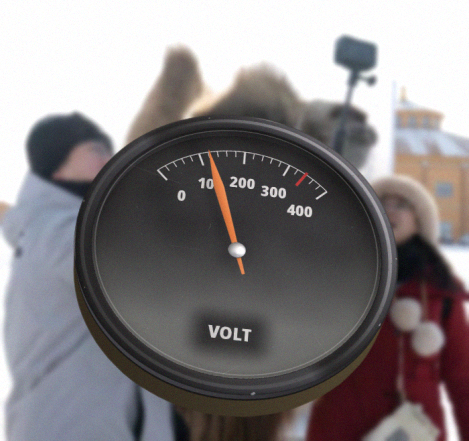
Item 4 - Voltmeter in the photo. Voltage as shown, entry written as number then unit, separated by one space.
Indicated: 120 V
